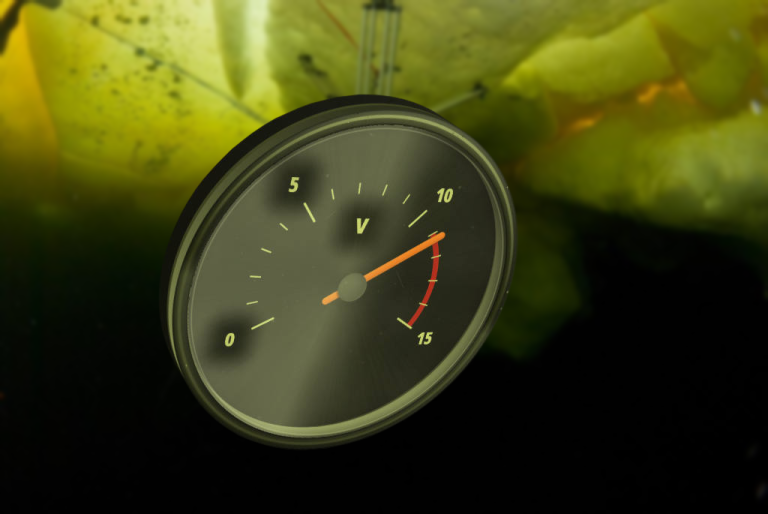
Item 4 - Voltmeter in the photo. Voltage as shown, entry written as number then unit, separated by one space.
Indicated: 11 V
